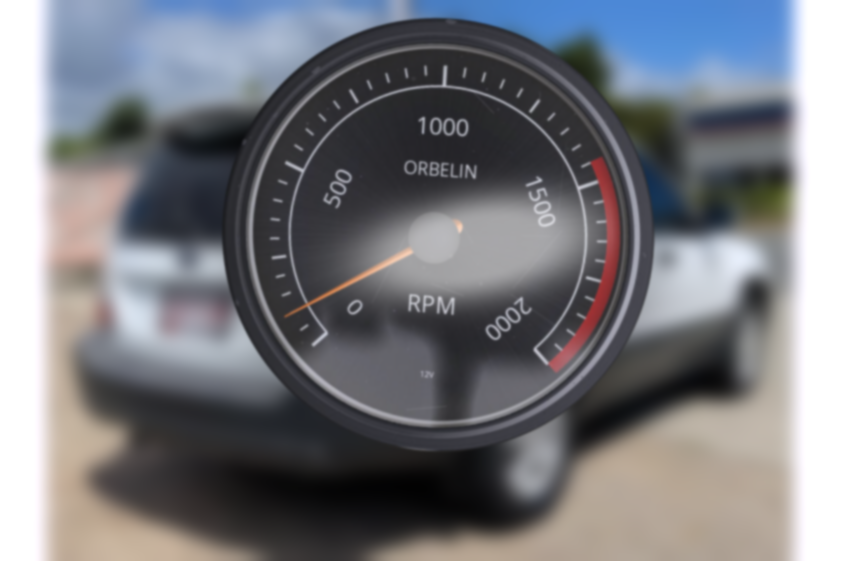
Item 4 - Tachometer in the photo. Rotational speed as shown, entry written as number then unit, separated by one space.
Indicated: 100 rpm
